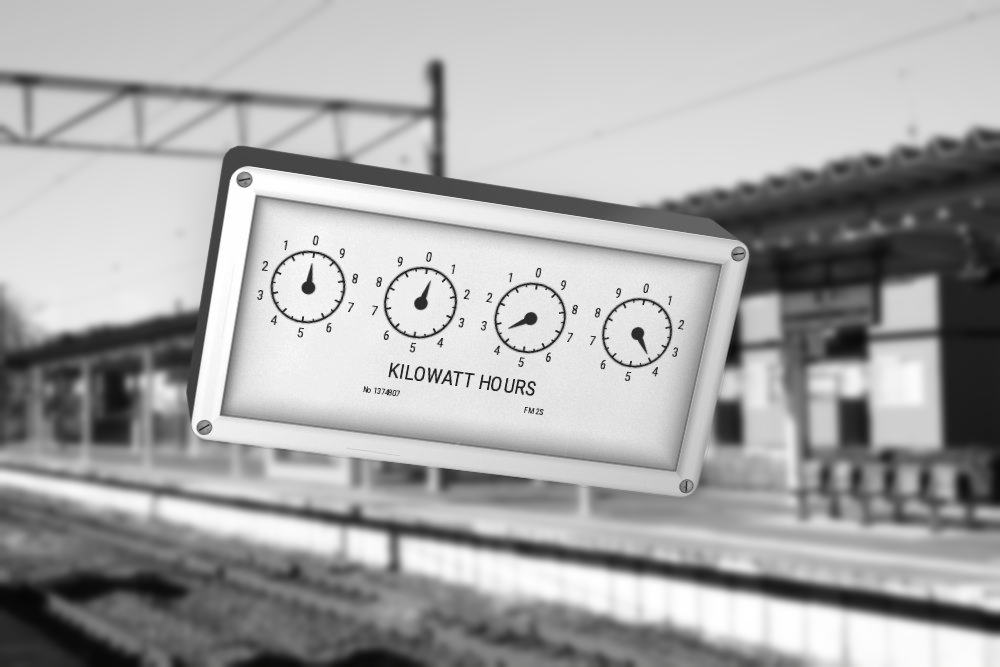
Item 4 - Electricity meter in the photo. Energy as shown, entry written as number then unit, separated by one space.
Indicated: 34 kWh
